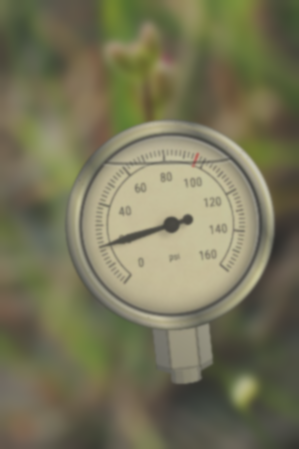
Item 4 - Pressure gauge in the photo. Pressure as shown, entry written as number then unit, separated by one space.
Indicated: 20 psi
